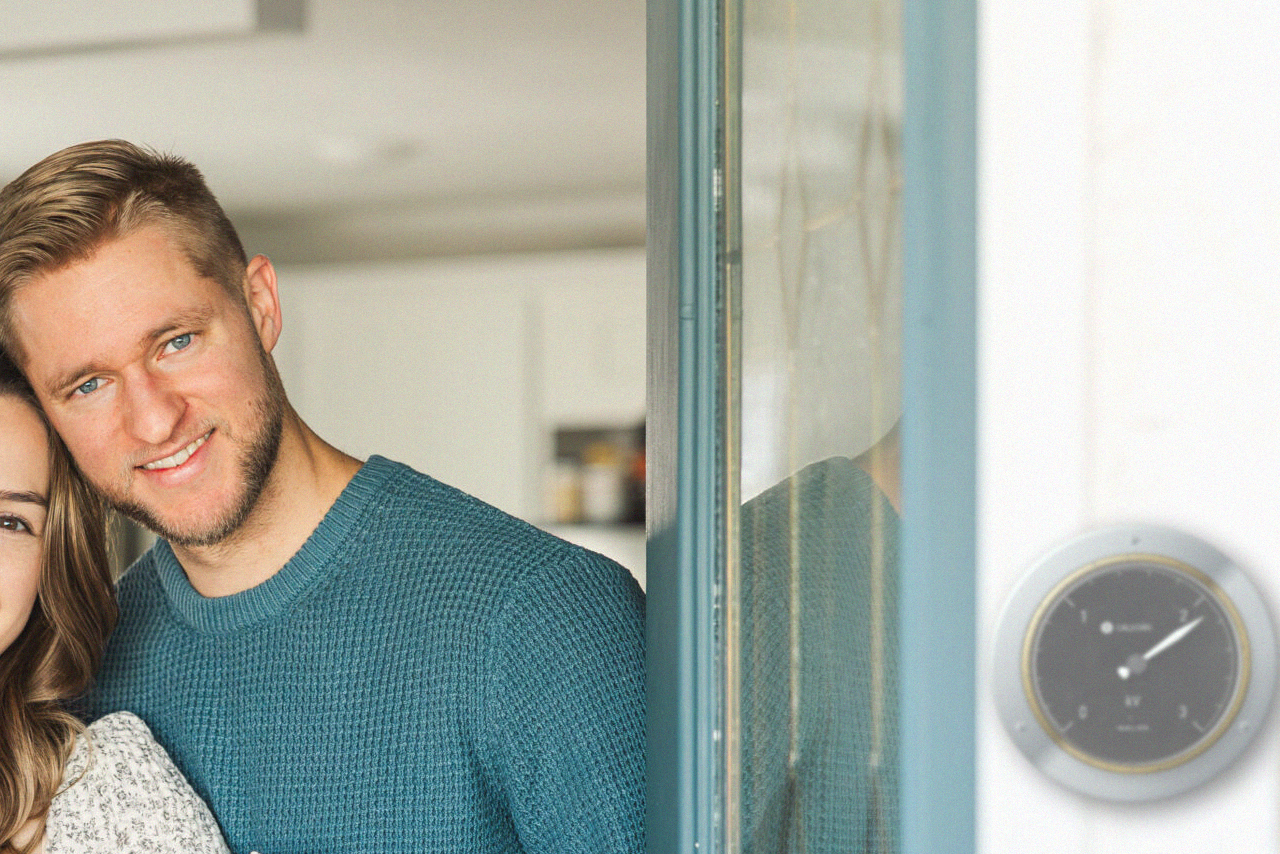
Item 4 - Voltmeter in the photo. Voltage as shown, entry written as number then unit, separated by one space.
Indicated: 2.1 kV
